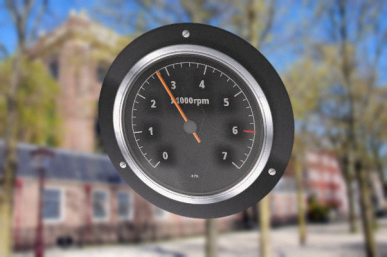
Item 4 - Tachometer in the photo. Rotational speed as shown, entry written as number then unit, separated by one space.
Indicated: 2800 rpm
